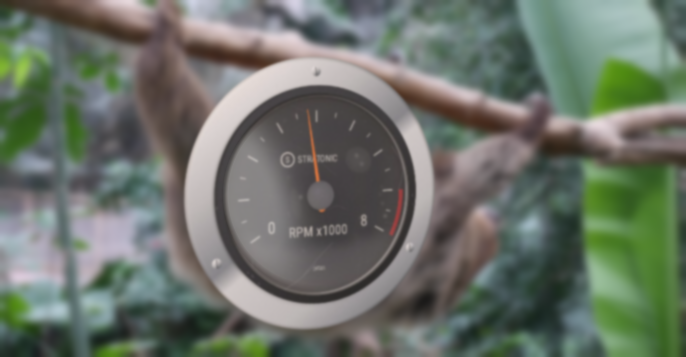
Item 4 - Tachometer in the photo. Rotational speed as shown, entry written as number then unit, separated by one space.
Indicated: 3750 rpm
